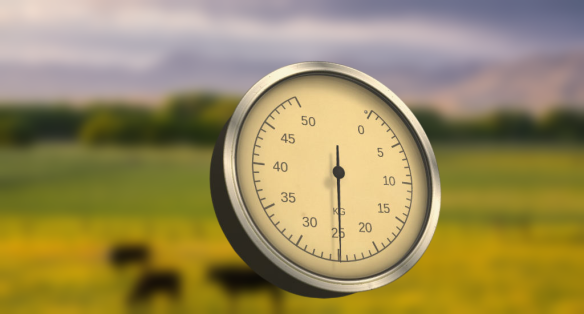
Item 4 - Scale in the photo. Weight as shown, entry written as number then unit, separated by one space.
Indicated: 25 kg
